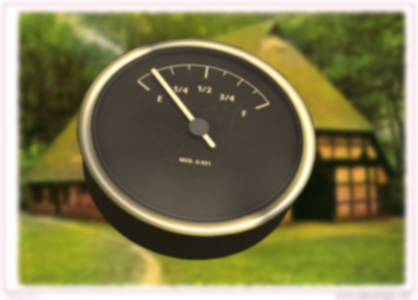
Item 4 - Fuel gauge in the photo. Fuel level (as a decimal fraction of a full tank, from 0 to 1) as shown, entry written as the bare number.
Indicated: 0.125
